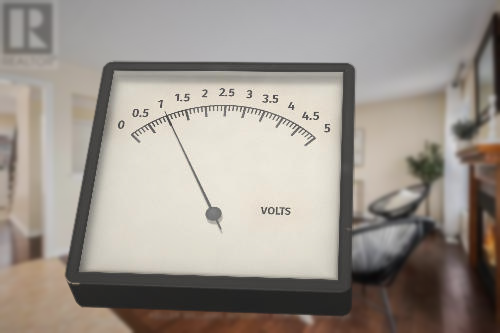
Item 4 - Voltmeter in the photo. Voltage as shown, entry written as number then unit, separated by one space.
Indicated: 1 V
